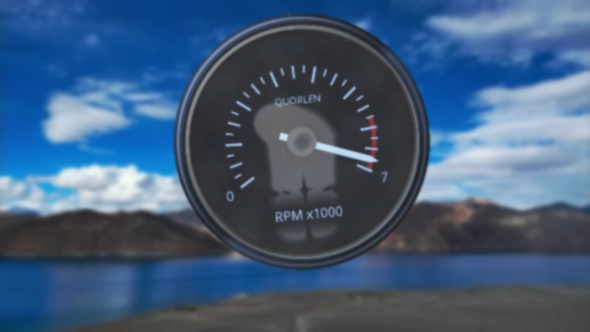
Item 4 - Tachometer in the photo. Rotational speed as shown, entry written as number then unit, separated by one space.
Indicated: 6750 rpm
